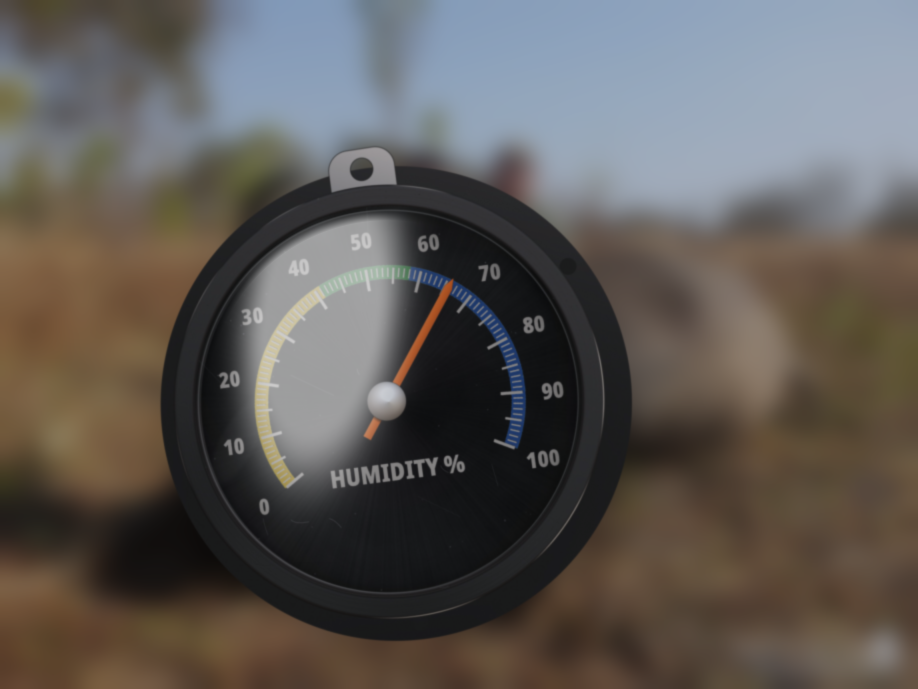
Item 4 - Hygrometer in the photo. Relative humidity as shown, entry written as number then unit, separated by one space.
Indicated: 66 %
